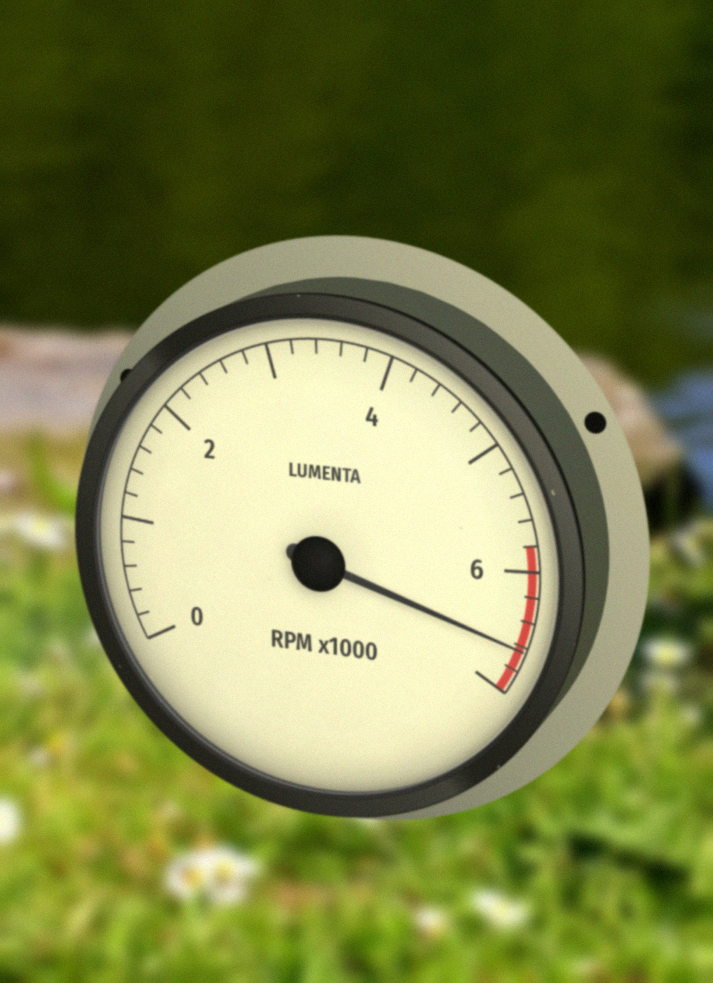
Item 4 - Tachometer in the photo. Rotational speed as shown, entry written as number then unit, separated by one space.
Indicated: 6600 rpm
